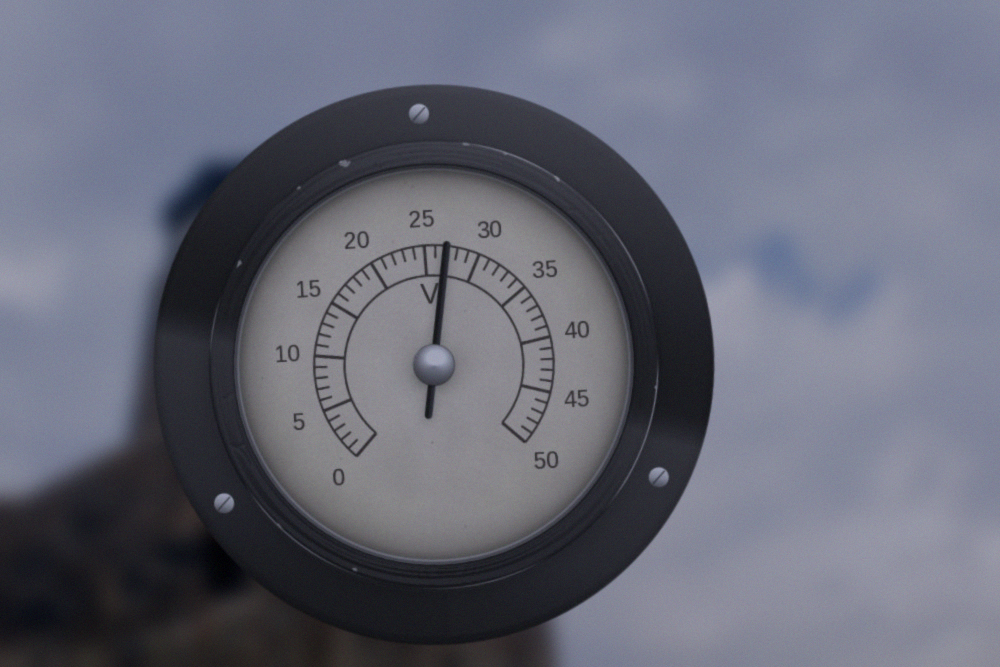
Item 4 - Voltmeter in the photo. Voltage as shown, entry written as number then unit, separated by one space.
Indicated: 27 V
